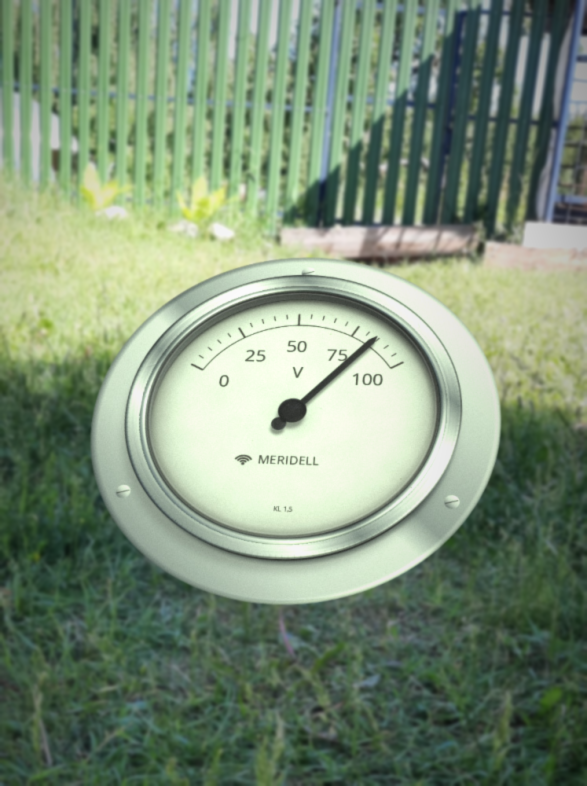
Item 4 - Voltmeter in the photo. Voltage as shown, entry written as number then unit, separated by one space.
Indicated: 85 V
